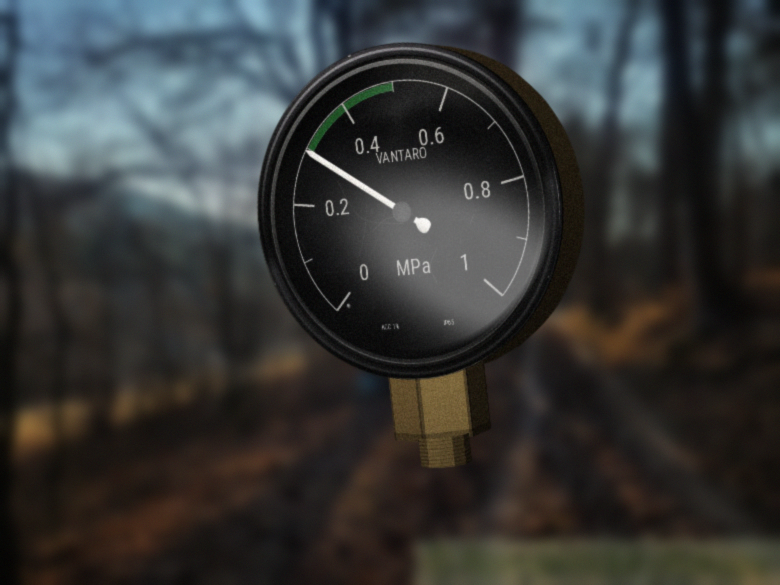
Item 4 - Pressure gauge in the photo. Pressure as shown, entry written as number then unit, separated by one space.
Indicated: 0.3 MPa
